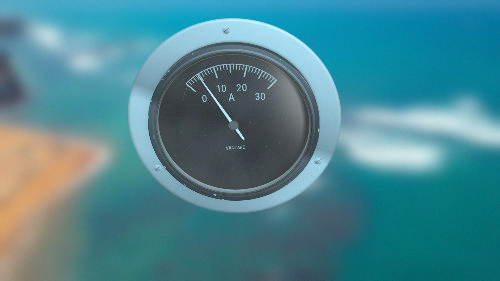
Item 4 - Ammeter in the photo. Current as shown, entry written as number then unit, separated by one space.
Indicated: 5 A
